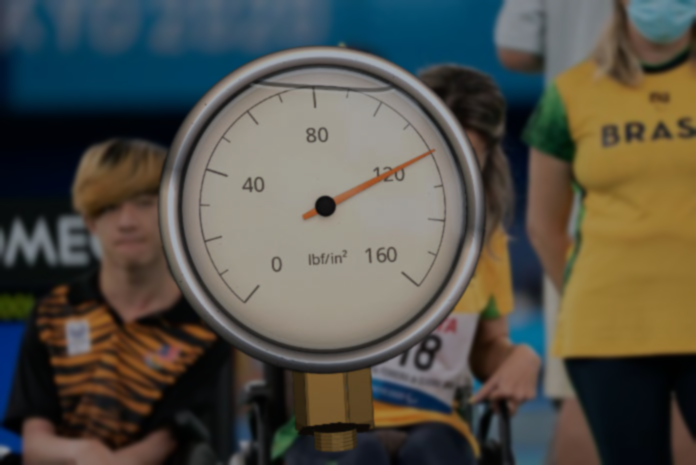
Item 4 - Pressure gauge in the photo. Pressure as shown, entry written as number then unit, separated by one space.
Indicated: 120 psi
